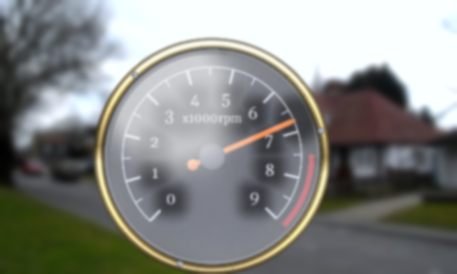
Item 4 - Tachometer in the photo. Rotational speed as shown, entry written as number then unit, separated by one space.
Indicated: 6750 rpm
